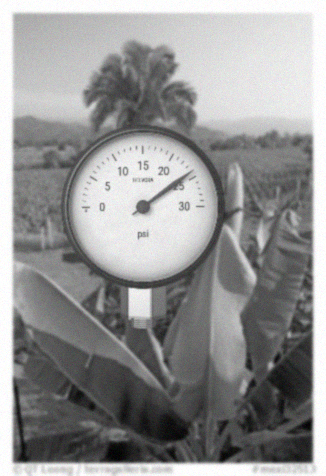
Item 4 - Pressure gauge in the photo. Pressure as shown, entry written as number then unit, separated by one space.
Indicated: 24 psi
